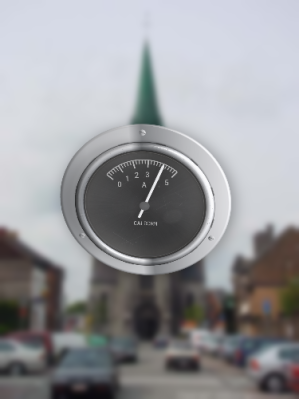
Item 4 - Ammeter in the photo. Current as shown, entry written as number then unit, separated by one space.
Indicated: 4 A
